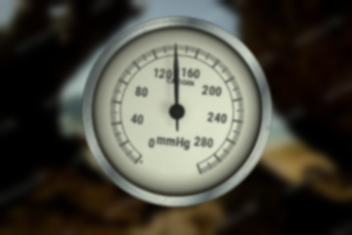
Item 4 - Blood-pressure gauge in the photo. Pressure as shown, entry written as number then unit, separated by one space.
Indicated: 140 mmHg
